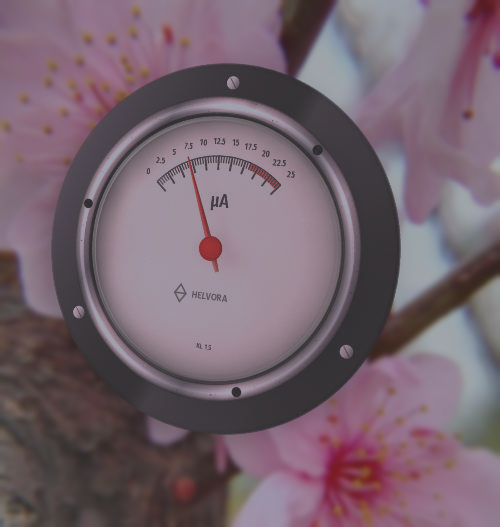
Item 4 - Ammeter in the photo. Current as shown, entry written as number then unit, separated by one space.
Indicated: 7.5 µA
